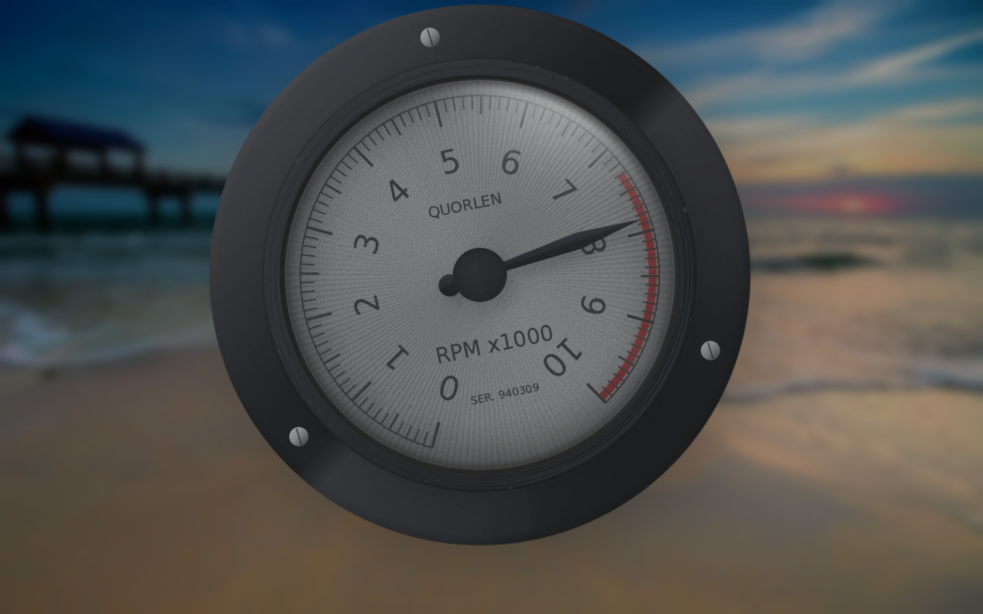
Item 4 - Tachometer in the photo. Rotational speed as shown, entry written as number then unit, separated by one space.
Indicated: 7850 rpm
